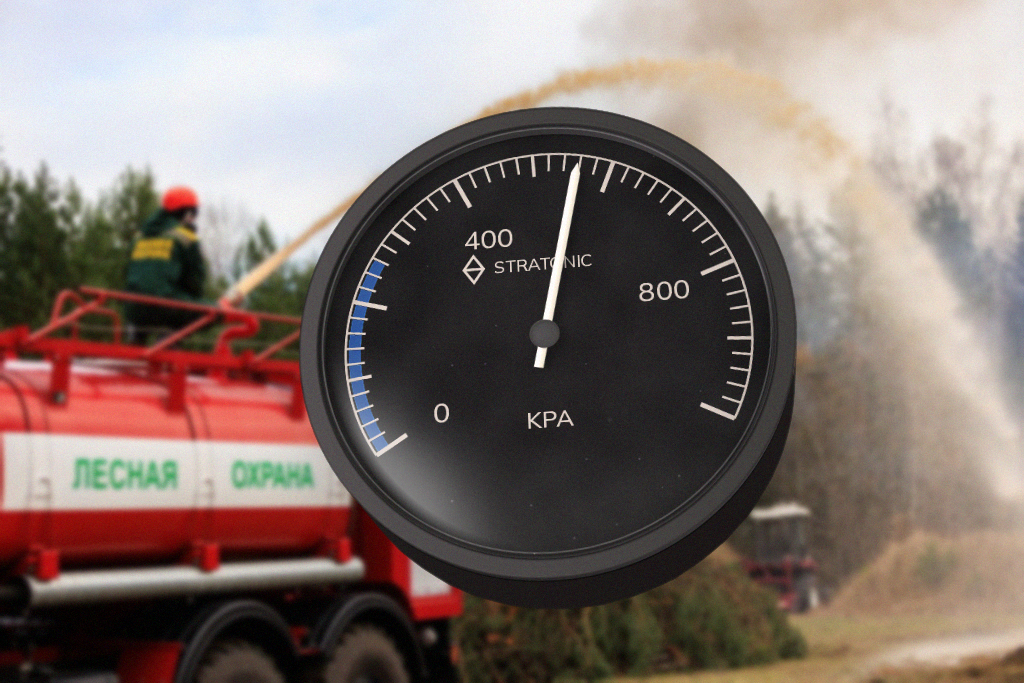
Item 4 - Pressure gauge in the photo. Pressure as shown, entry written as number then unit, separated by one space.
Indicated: 560 kPa
